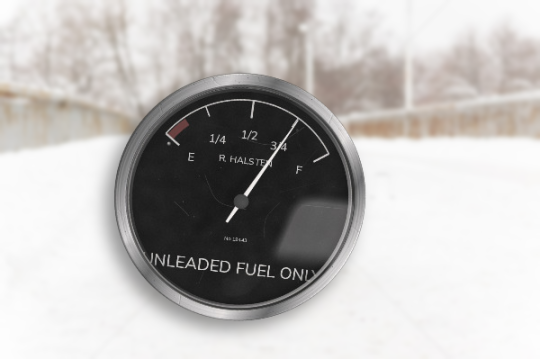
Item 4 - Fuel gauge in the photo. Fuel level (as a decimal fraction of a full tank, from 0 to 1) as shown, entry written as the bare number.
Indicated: 0.75
